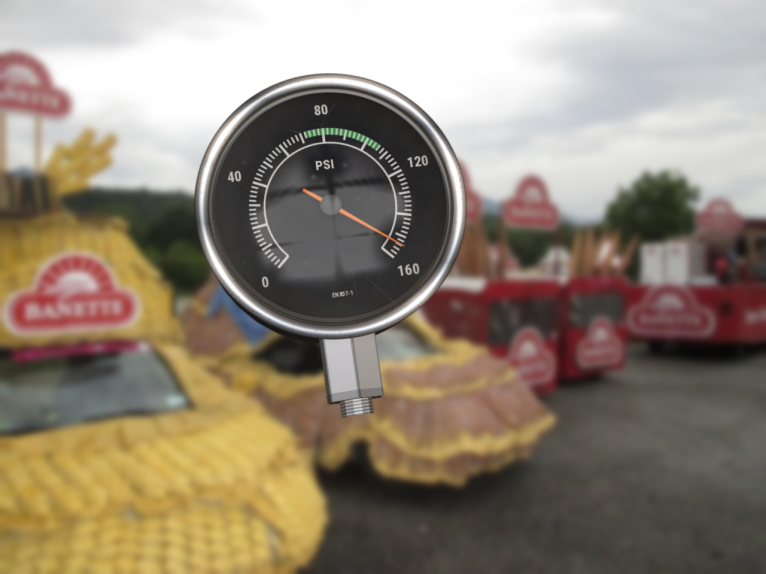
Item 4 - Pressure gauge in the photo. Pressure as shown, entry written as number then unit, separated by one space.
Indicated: 154 psi
